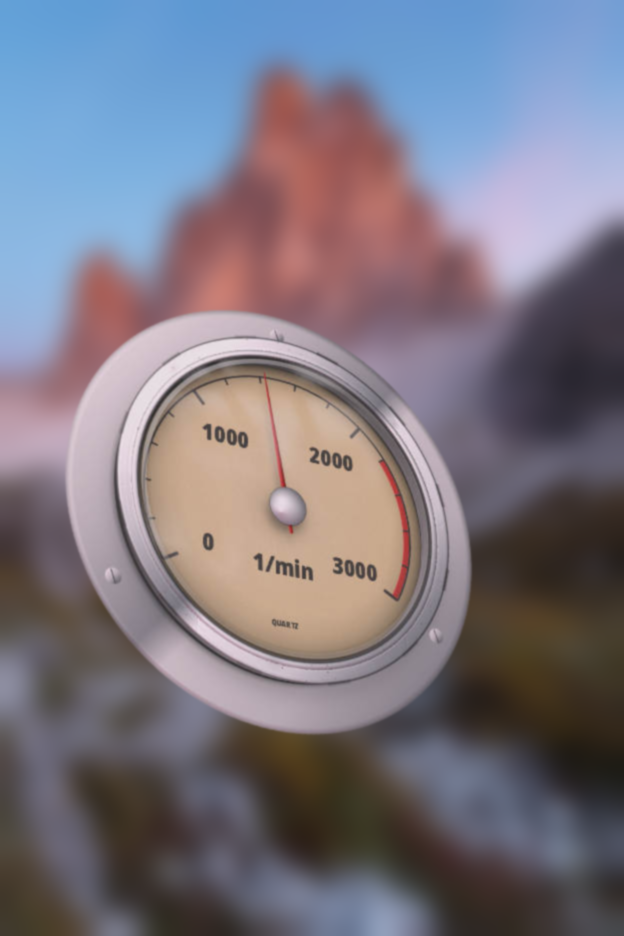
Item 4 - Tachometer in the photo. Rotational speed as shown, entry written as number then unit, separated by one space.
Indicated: 1400 rpm
